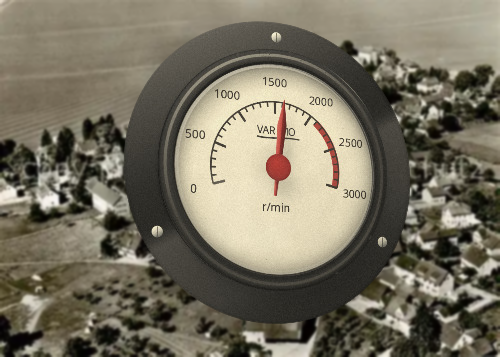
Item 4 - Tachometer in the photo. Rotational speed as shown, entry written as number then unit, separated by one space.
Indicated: 1600 rpm
